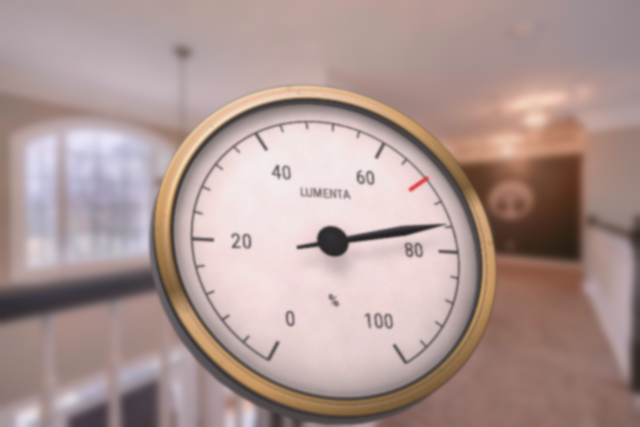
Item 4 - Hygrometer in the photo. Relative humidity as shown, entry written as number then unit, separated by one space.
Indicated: 76 %
